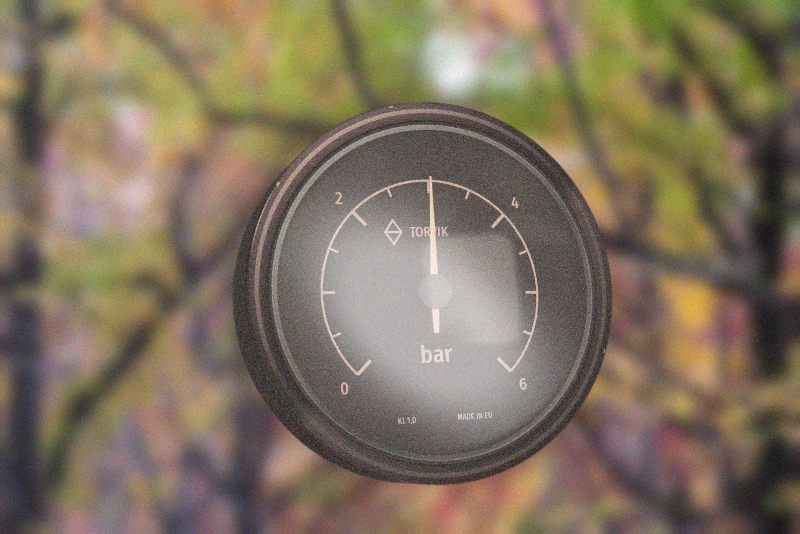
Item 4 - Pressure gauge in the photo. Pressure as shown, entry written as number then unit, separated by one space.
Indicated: 3 bar
